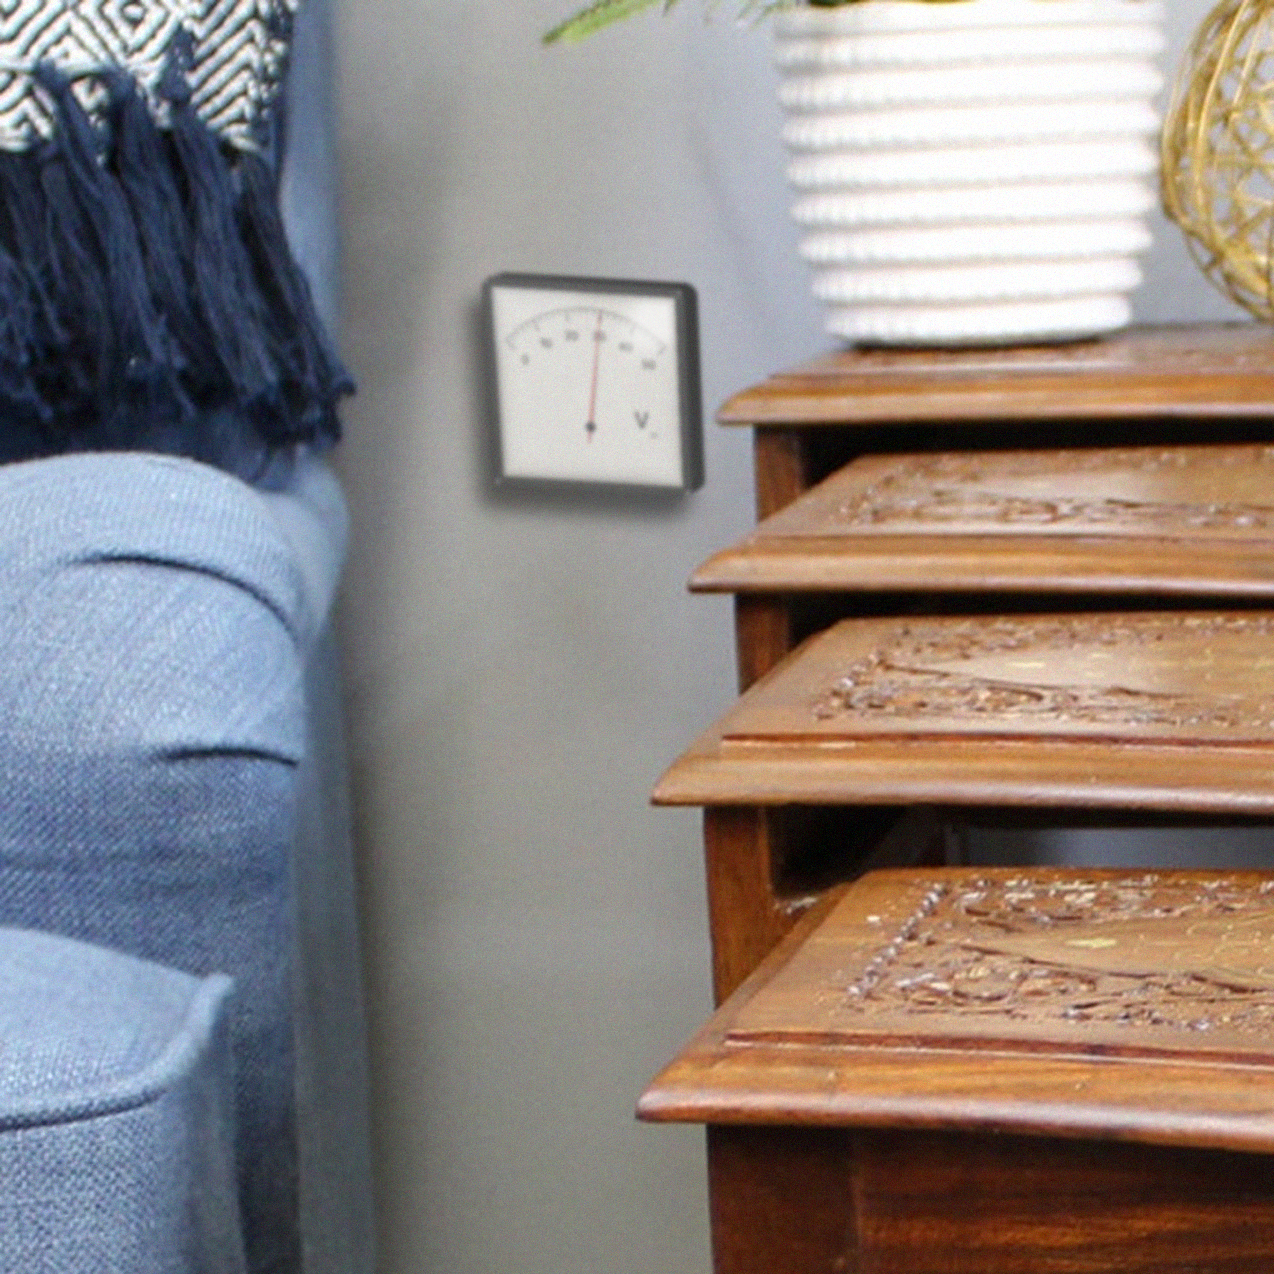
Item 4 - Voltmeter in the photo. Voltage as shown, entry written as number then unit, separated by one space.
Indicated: 30 V
